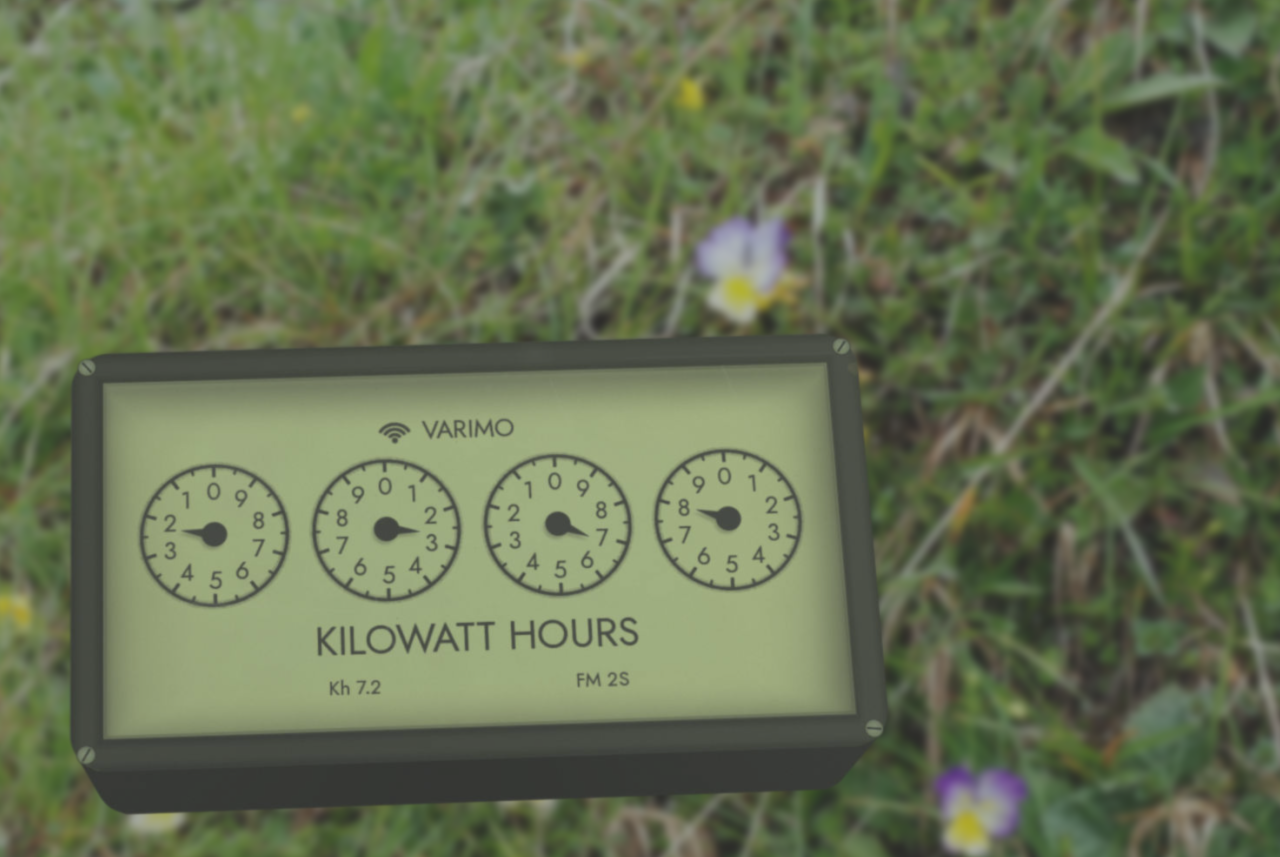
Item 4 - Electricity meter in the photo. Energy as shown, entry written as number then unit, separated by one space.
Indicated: 2268 kWh
